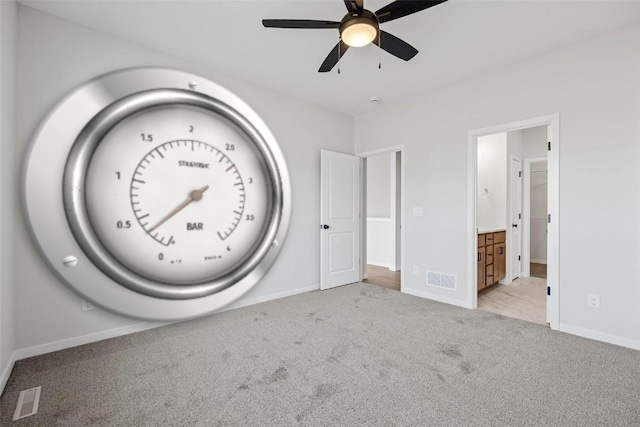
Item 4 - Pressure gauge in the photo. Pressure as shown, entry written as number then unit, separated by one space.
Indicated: 0.3 bar
